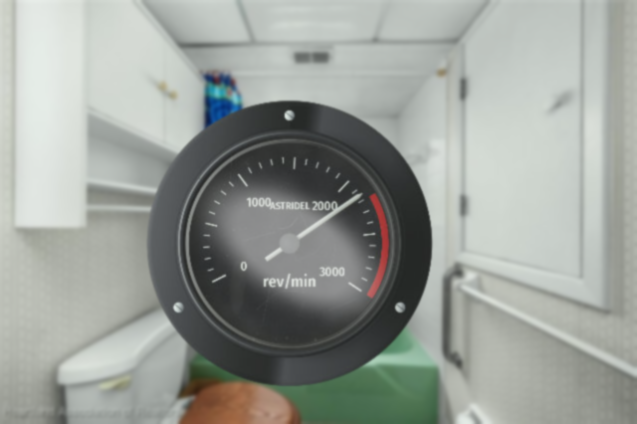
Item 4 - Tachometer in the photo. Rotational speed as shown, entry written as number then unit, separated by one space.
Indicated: 2150 rpm
